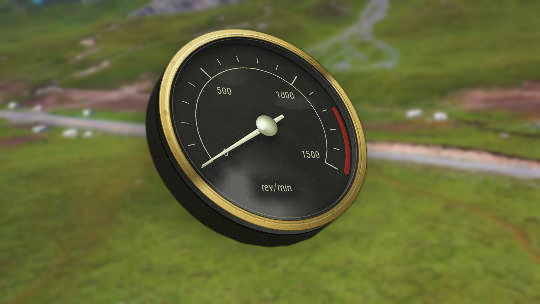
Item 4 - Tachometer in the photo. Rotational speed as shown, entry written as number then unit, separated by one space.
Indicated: 0 rpm
